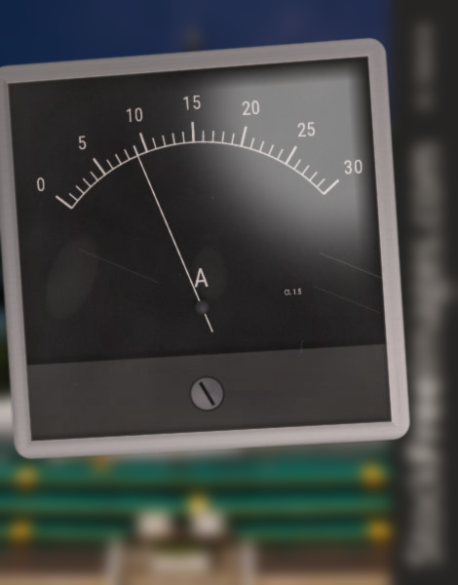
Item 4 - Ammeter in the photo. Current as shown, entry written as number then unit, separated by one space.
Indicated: 9 A
